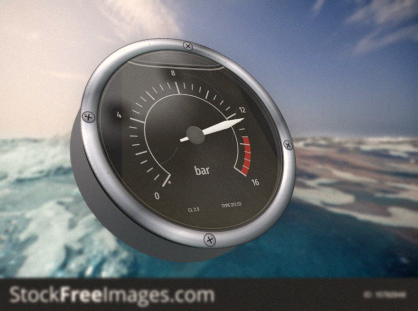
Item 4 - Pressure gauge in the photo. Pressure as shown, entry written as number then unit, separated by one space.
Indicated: 12.5 bar
